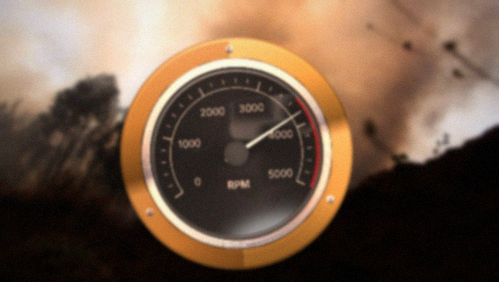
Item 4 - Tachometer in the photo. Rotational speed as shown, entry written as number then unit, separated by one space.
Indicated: 3800 rpm
